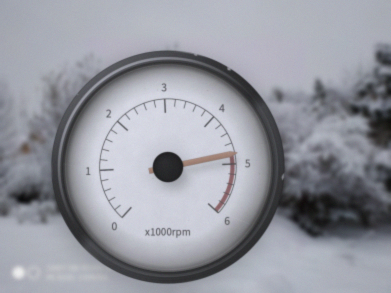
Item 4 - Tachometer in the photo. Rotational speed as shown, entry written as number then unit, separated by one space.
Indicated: 4800 rpm
